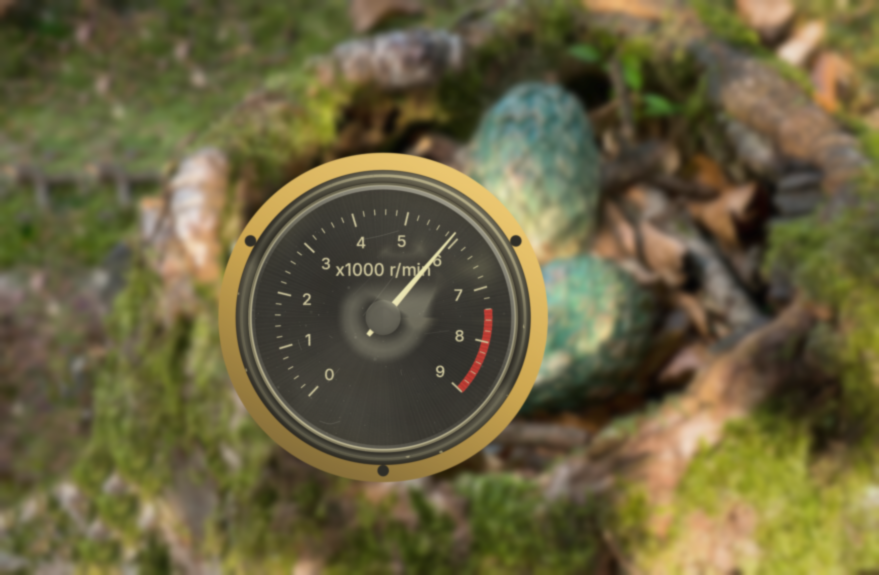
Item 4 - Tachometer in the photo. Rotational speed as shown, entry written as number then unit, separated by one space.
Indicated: 5900 rpm
